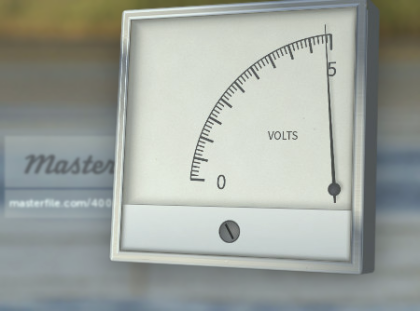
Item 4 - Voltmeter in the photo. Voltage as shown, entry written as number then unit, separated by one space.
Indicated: 4.9 V
